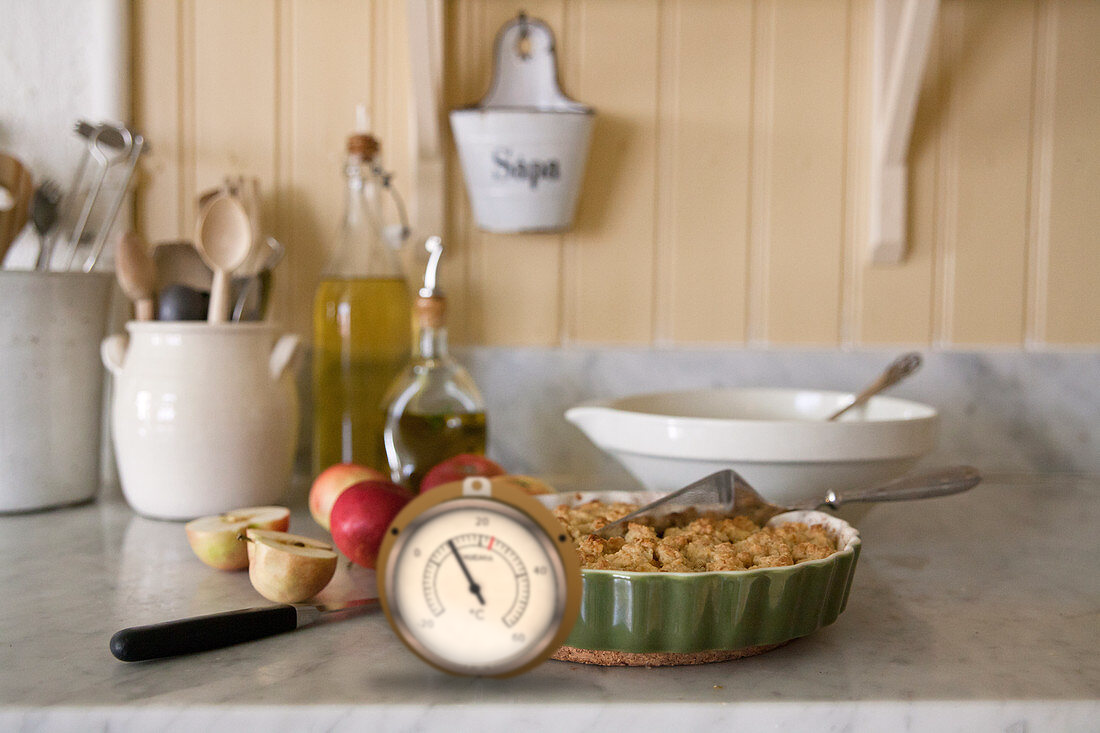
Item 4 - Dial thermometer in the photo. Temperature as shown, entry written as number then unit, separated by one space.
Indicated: 10 °C
